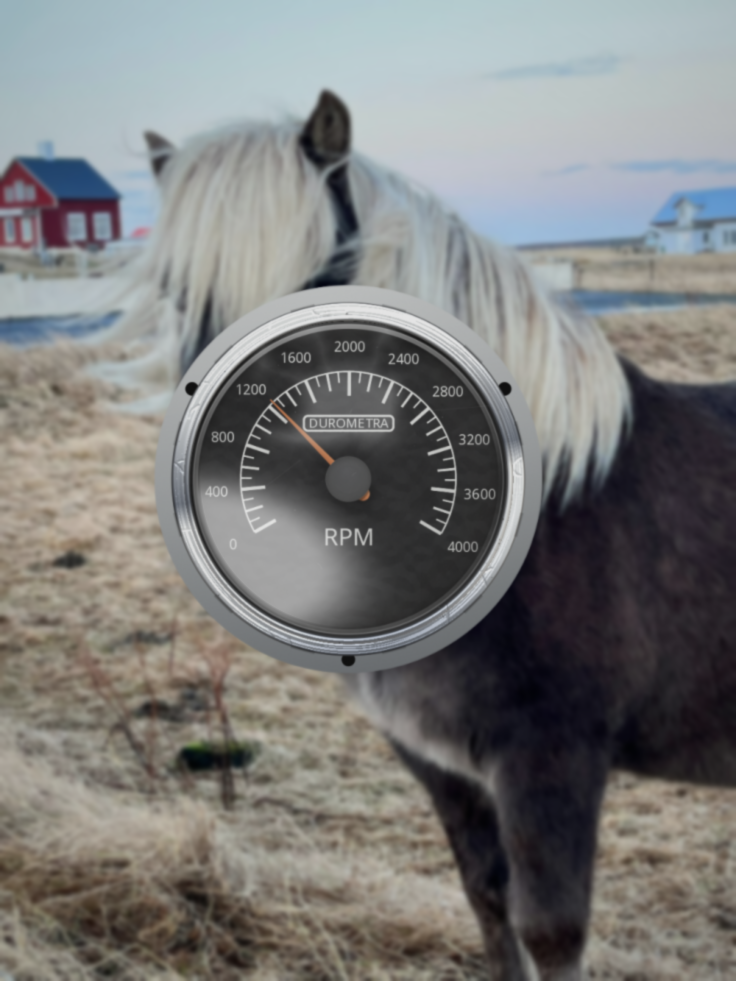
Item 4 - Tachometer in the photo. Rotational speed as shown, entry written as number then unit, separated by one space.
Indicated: 1250 rpm
